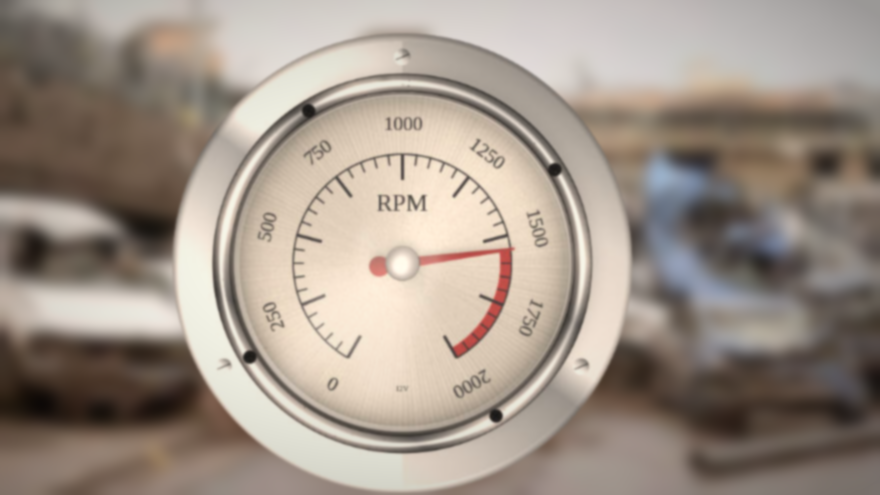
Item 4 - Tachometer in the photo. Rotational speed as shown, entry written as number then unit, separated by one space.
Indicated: 1550 rpm
